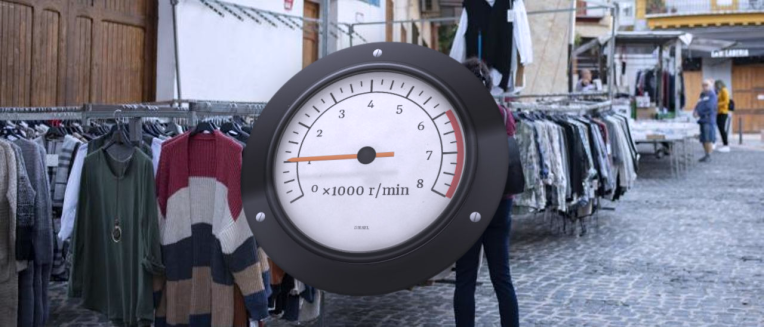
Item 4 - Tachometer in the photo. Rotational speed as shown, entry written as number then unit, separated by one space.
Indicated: 1000 rpm
